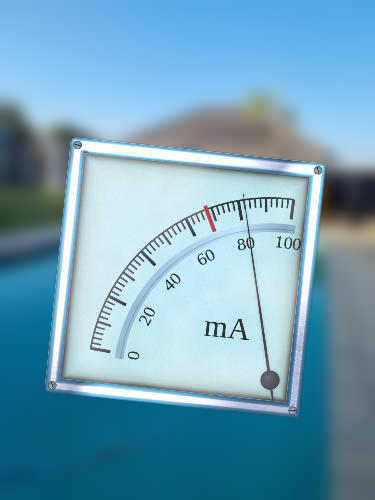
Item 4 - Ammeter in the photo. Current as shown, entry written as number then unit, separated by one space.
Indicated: 82 mA
